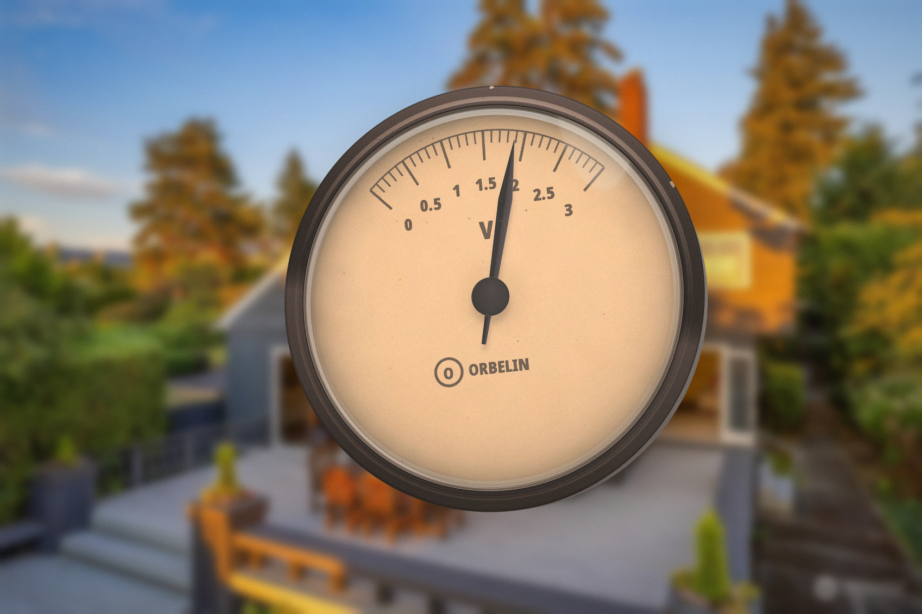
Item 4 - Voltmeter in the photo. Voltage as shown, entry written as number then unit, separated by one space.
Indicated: 1.9 V
